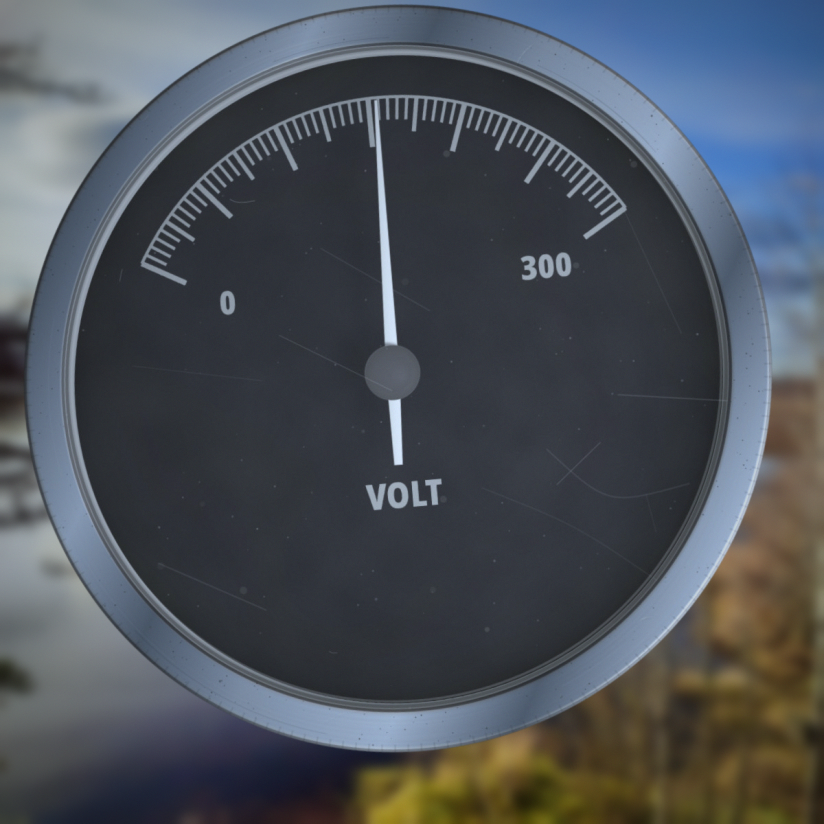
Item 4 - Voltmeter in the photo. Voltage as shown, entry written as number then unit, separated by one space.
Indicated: 155 V
